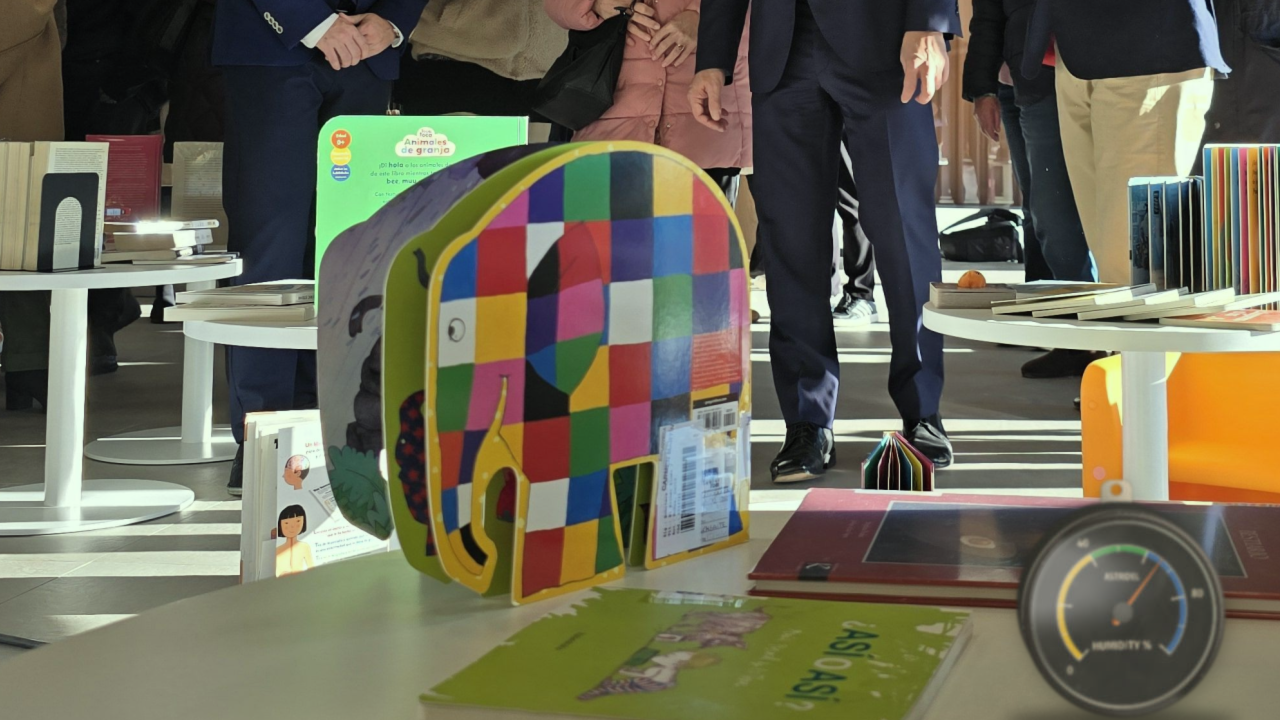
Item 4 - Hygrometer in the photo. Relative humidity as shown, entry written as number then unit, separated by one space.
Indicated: 65 %
